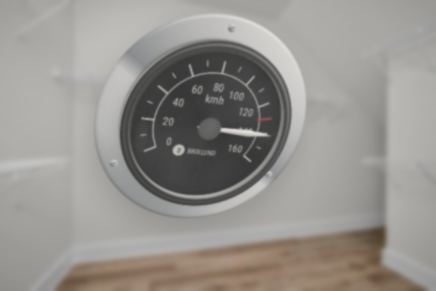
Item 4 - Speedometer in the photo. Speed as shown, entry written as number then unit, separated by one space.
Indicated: 140 km/h
